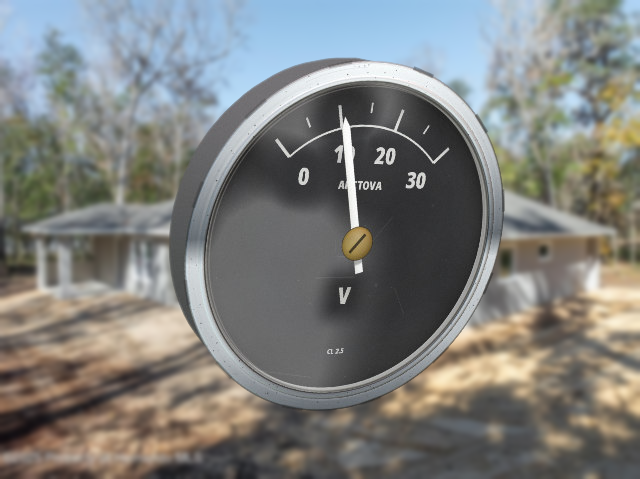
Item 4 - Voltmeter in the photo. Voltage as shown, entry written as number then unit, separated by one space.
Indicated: 10 V
